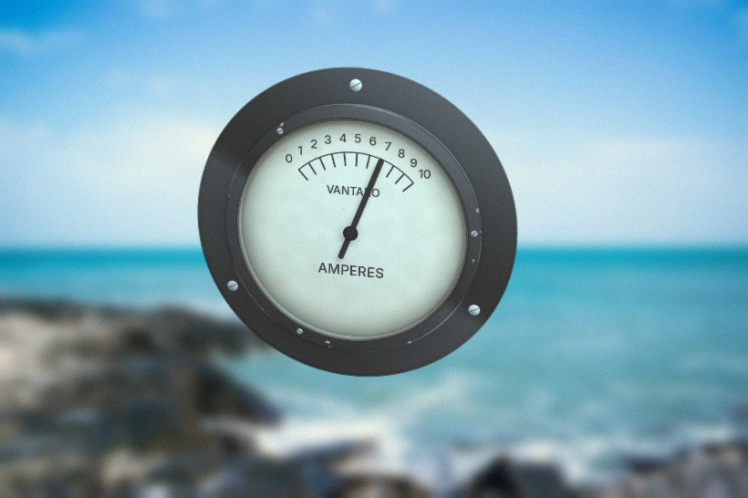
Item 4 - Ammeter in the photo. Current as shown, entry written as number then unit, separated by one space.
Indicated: 7 A
